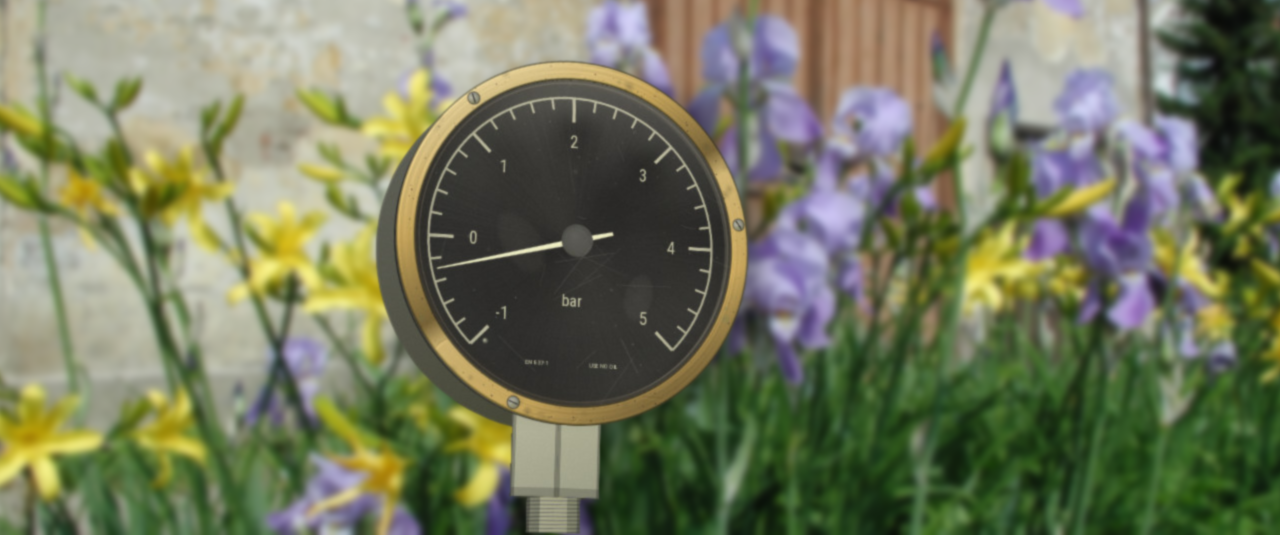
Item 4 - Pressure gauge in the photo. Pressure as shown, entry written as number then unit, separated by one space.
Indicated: -0.3 bar
